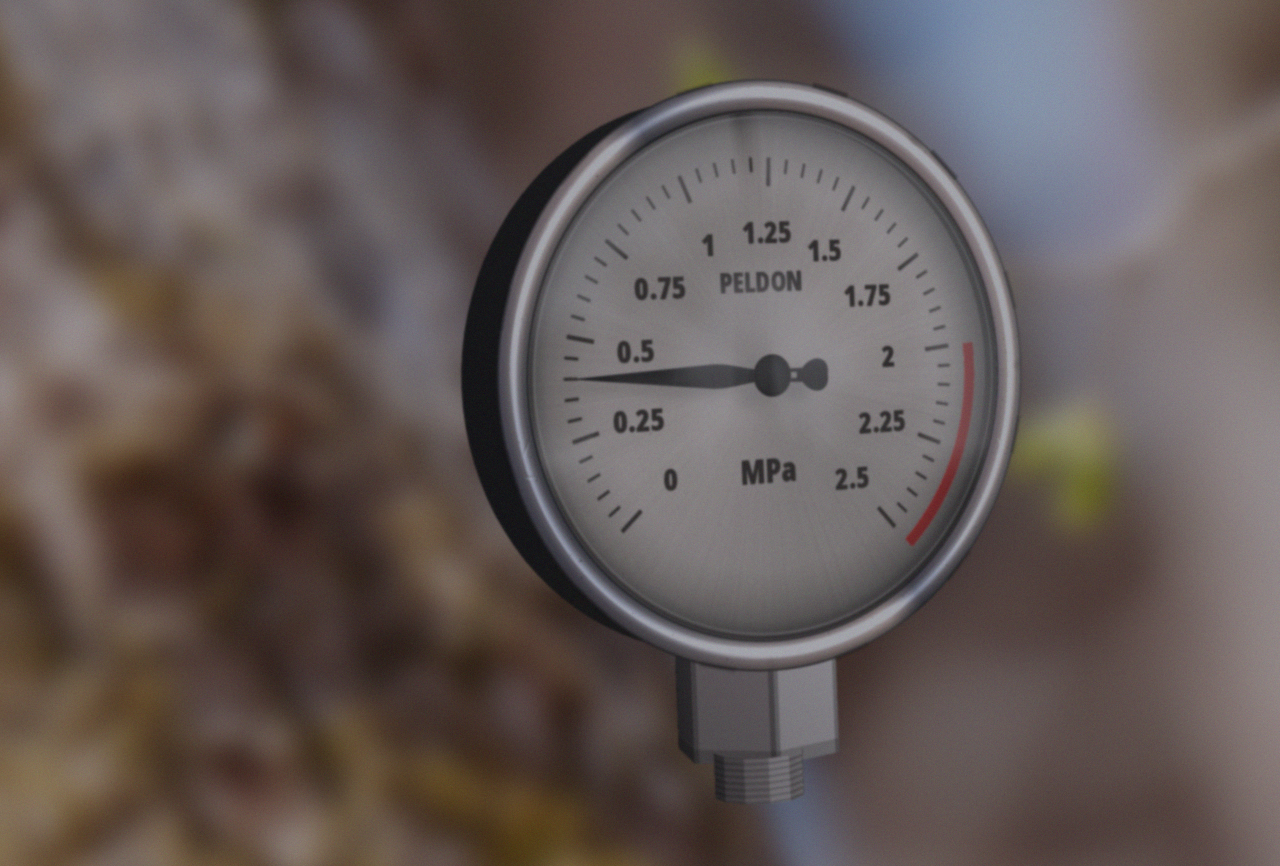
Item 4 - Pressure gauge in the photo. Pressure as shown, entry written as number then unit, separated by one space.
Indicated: 0.4 MPa
